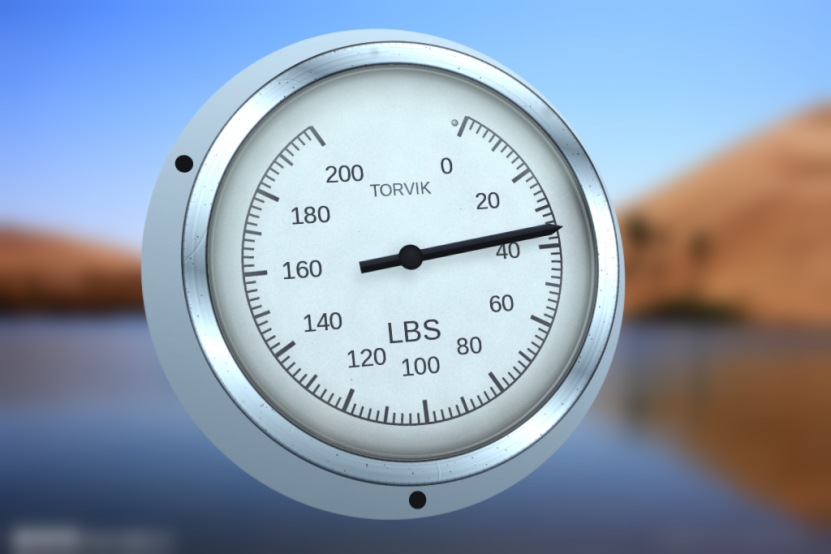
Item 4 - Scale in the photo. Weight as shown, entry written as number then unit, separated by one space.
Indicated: 36 lb
